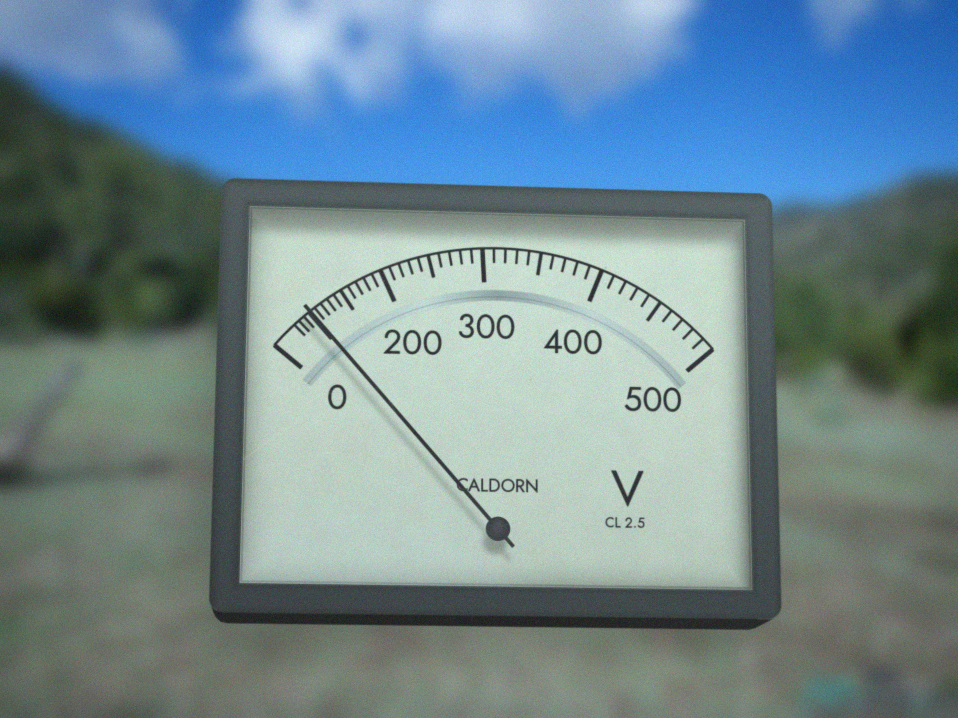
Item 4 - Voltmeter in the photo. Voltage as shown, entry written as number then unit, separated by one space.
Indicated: 100 V
